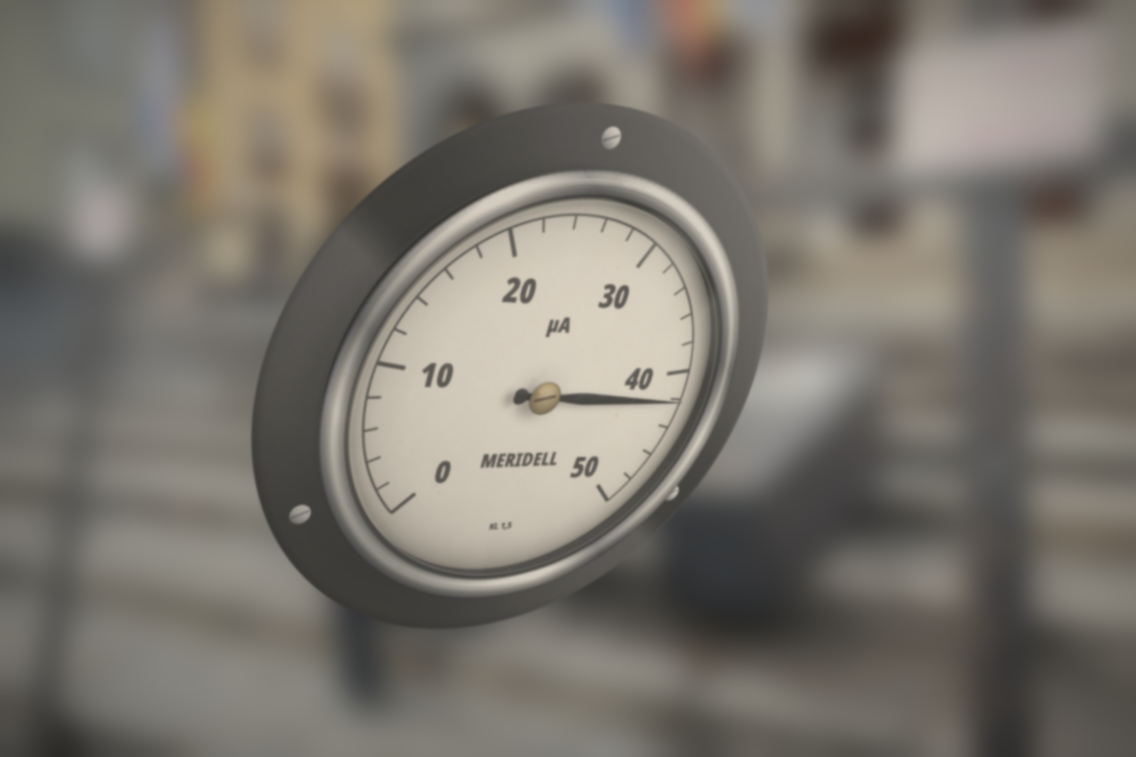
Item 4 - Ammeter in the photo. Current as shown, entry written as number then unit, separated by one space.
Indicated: 42 µA
